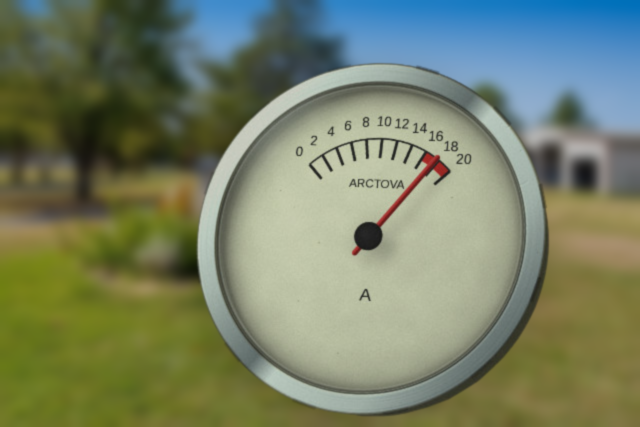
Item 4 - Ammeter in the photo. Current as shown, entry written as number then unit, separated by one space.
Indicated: 18 A
